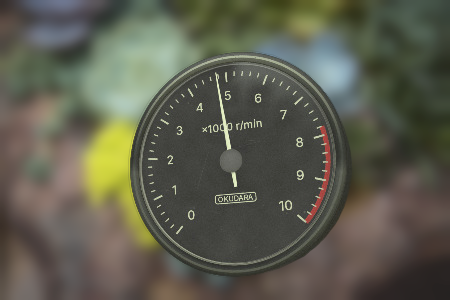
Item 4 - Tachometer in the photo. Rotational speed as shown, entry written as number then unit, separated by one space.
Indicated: 4800 rpm
